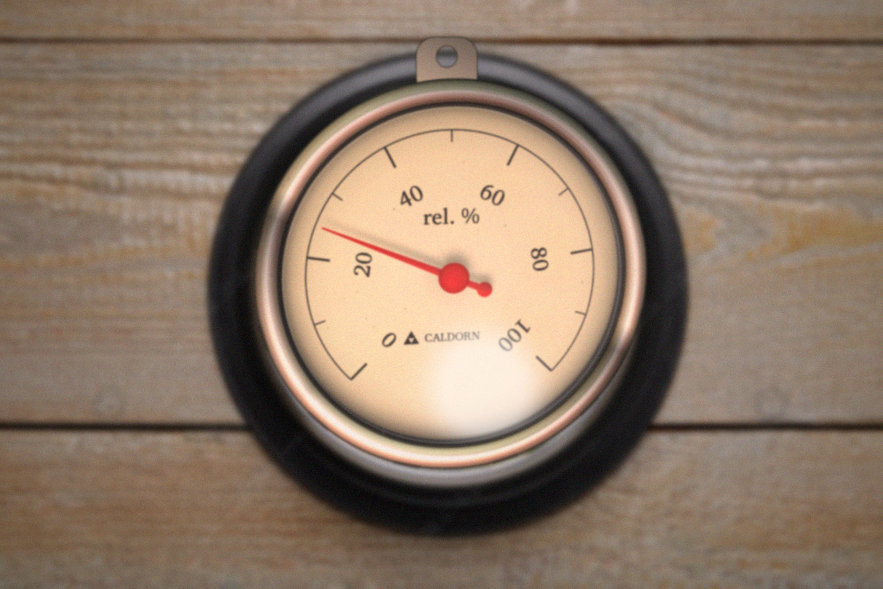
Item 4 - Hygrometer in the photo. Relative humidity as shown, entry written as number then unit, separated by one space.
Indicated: 25 %
